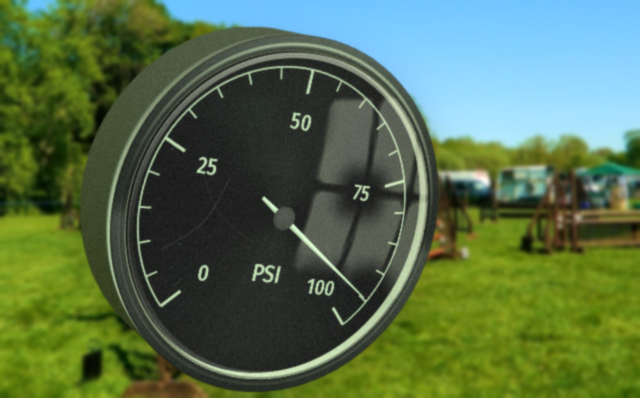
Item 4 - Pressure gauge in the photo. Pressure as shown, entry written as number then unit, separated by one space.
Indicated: 95 psi
